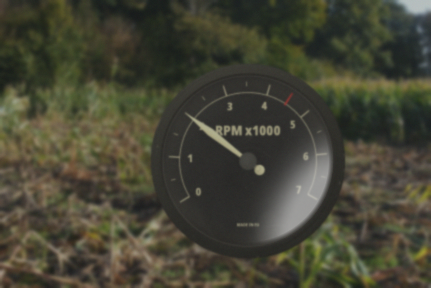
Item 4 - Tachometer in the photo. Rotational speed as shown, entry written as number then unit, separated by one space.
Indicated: 2000 rpm
